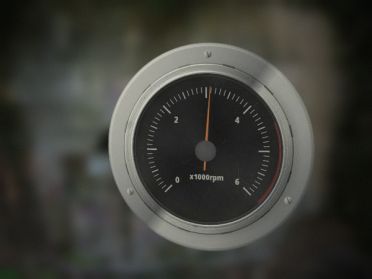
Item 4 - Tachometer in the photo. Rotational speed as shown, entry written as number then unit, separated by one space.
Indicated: 3100 rpm
